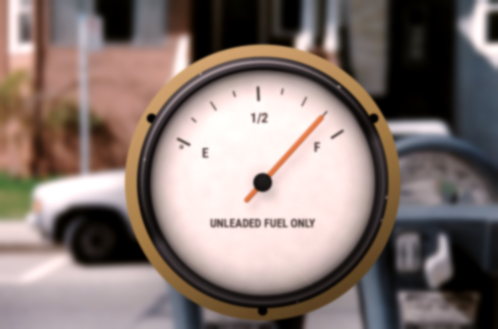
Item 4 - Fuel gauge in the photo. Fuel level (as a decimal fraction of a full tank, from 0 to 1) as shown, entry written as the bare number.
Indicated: 0.875
